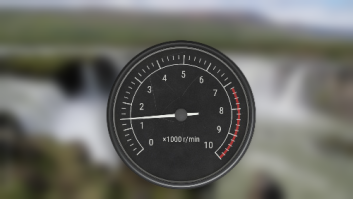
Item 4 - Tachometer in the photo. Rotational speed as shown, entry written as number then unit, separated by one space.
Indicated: 1400 rpm
